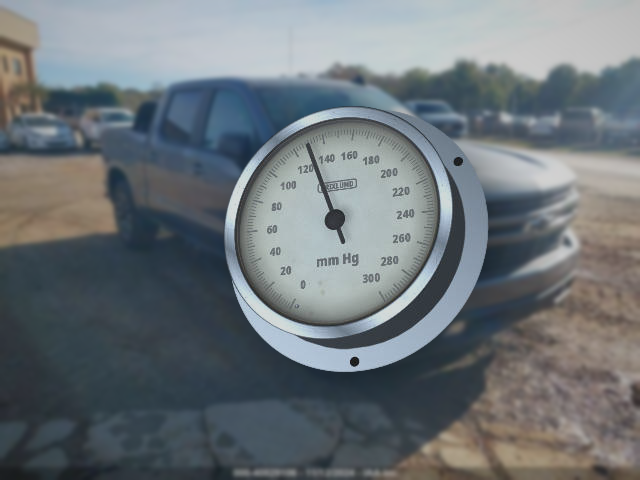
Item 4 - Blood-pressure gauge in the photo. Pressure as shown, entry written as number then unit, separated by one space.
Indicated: 130 mmHg
